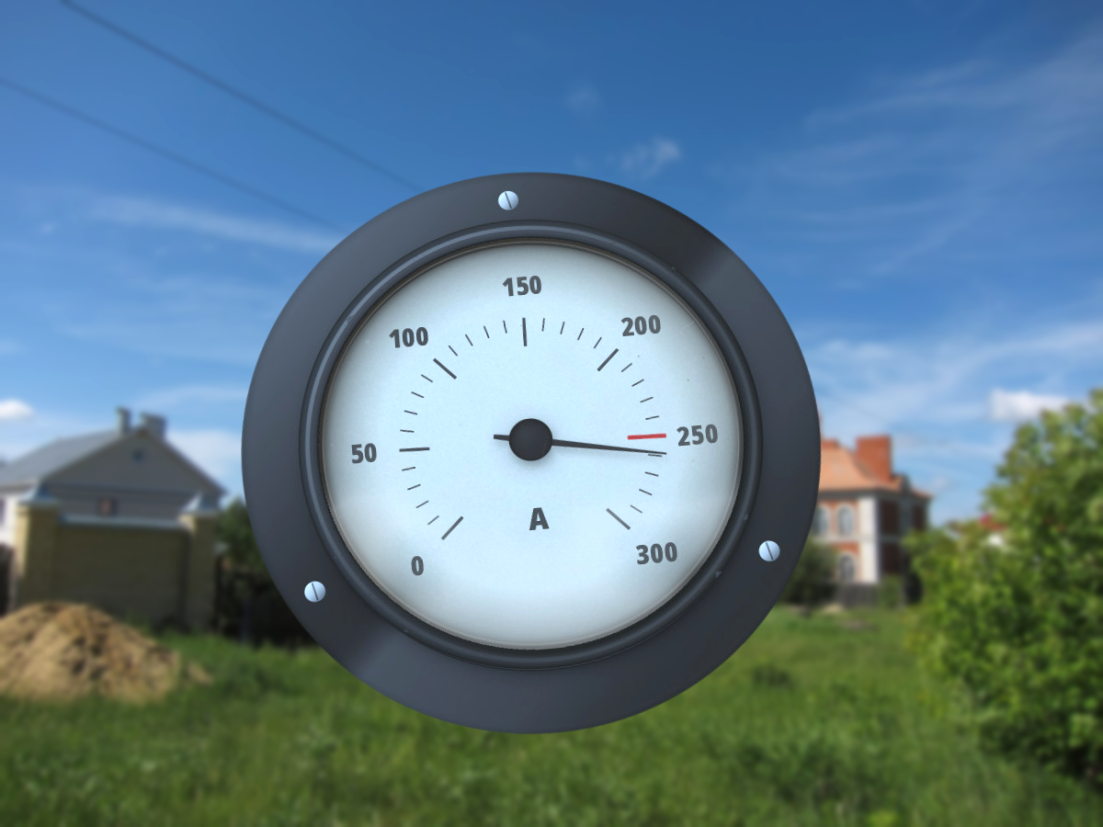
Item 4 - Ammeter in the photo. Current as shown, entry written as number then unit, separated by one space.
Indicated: 260 A
